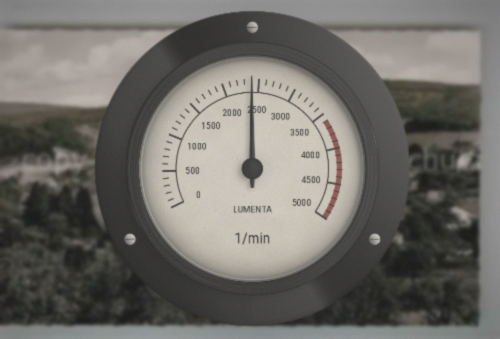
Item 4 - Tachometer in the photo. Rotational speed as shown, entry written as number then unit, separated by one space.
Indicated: 2400 rpm
